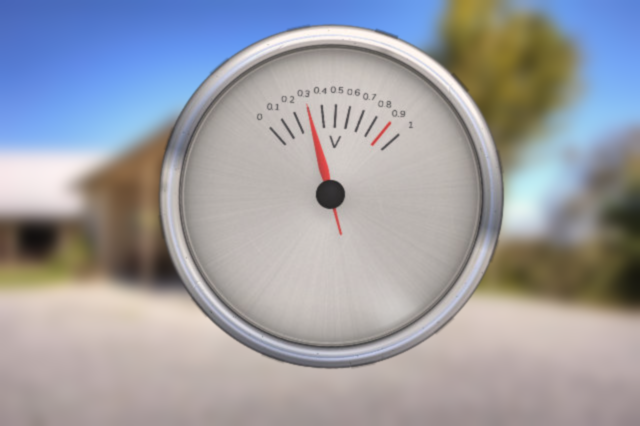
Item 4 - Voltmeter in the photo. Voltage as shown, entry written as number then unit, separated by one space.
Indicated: 0.3 V
